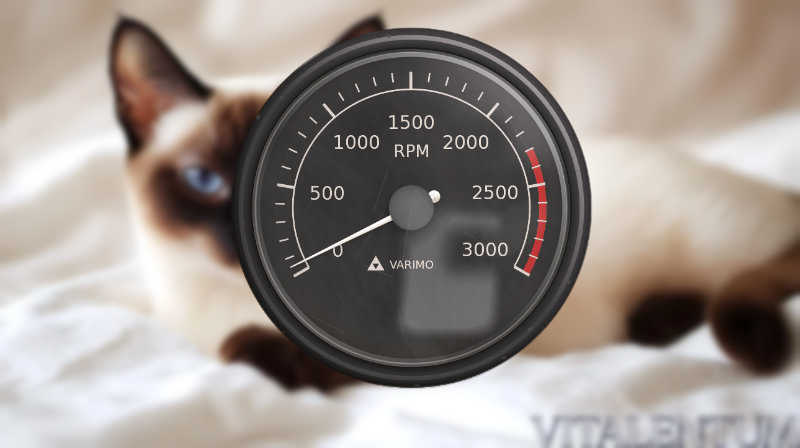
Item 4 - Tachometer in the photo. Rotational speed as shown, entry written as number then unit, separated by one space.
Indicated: 50 rpm
